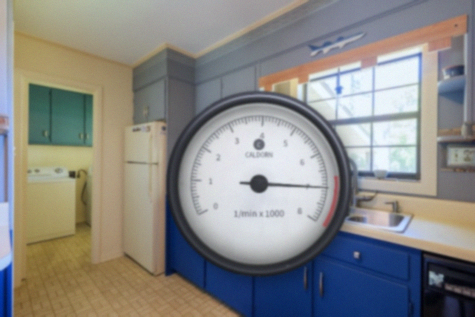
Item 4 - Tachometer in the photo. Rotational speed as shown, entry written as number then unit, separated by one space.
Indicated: 7000 rpm
